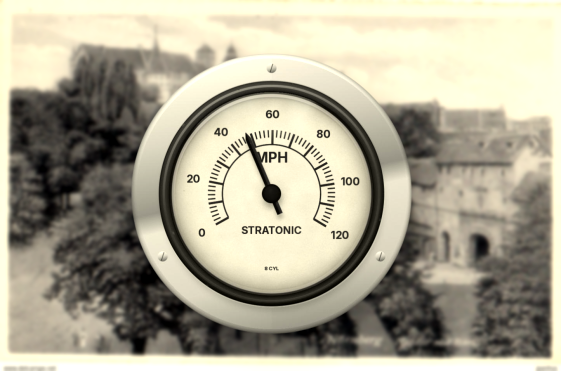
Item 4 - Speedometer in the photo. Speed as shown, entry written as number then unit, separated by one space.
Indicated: 48 mph
